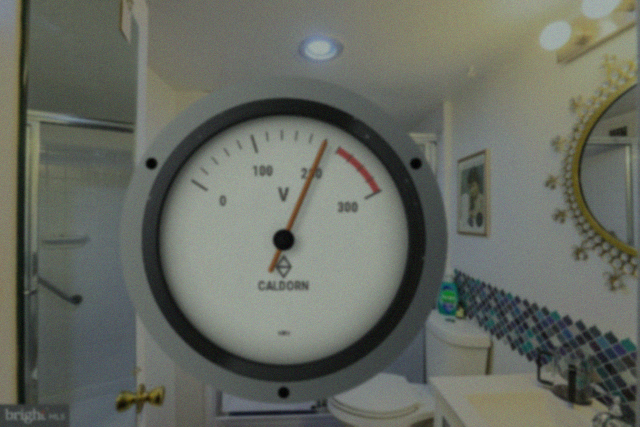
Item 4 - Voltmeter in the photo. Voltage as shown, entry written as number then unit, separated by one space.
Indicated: 200 V
